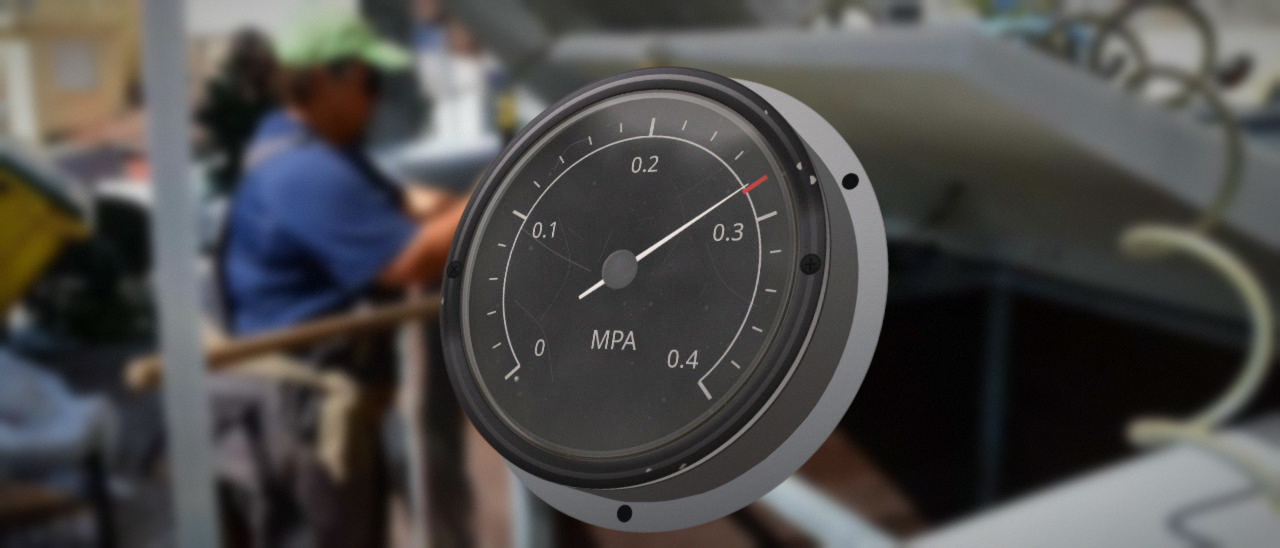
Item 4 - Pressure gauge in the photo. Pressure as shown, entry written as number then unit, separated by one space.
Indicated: 0.28 MPa
